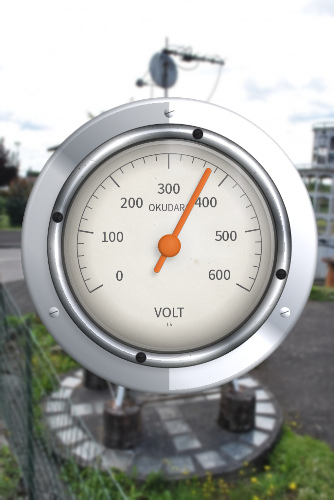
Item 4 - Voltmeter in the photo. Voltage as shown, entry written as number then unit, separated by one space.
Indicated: 370 V
